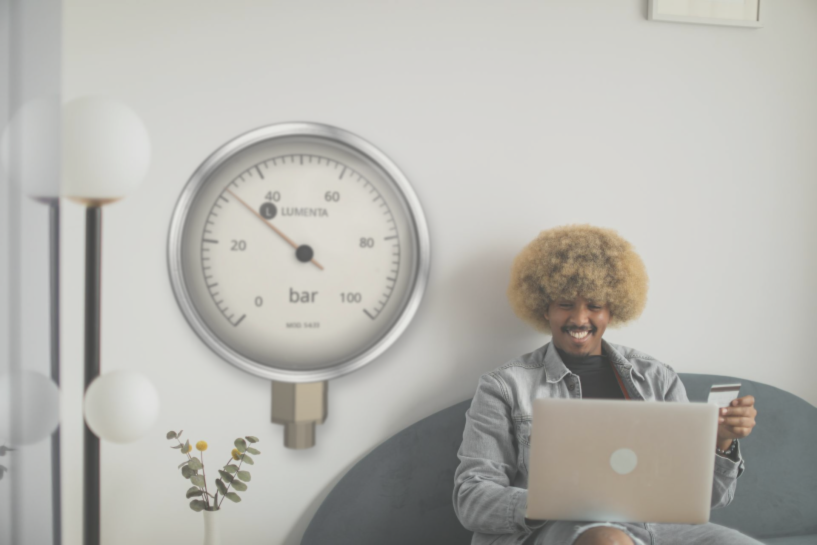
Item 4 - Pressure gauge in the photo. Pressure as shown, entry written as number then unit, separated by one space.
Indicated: 32 bar
